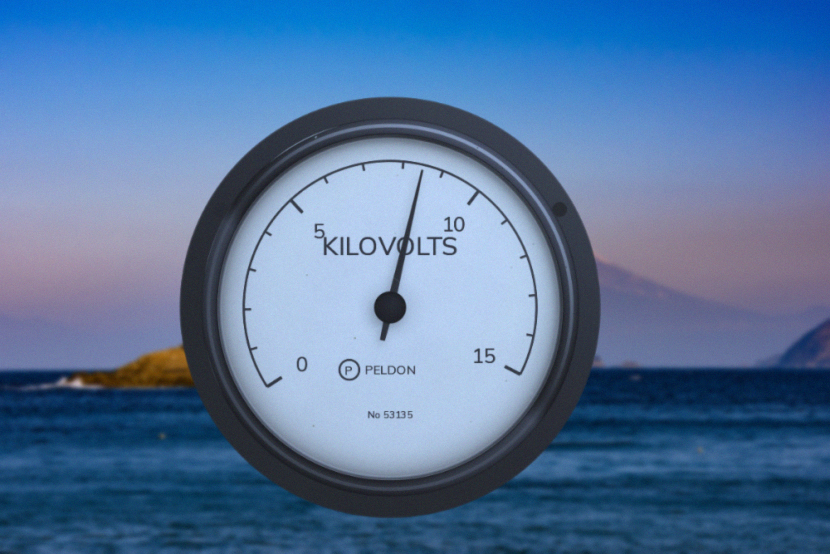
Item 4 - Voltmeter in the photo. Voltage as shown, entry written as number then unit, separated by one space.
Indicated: 8.5 kV
